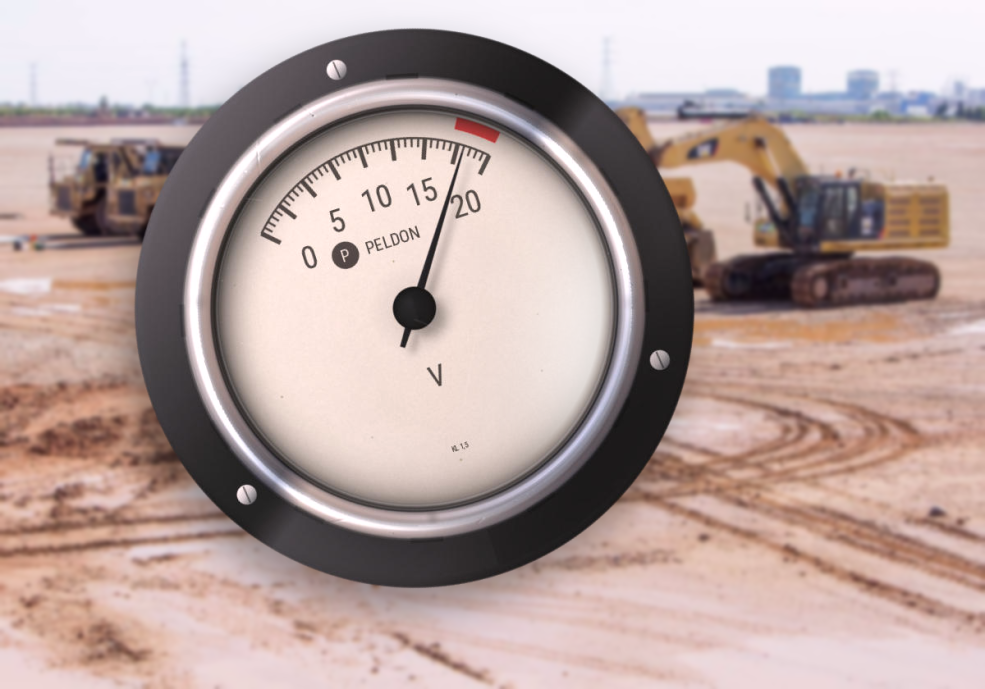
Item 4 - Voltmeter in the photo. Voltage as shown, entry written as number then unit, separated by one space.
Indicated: 18 V
